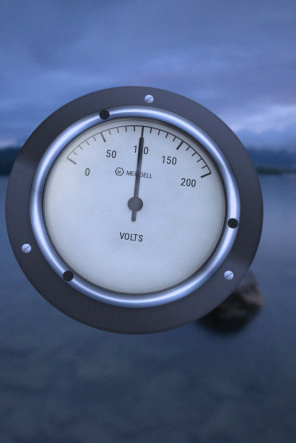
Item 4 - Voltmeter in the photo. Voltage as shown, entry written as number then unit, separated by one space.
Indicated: 100 V
